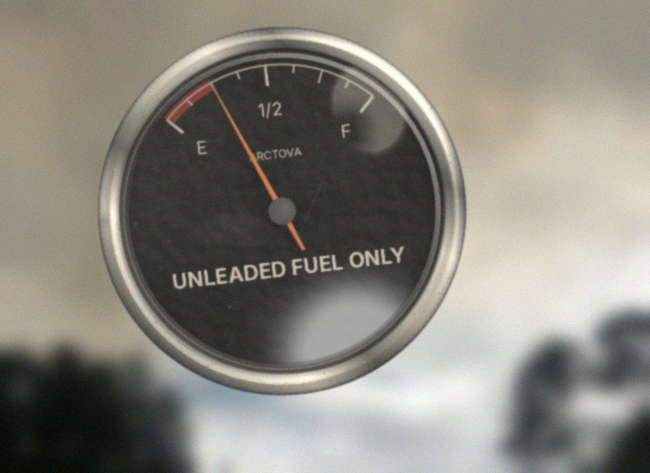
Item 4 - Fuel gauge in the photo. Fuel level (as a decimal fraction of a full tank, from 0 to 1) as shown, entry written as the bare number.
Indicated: 0.25
